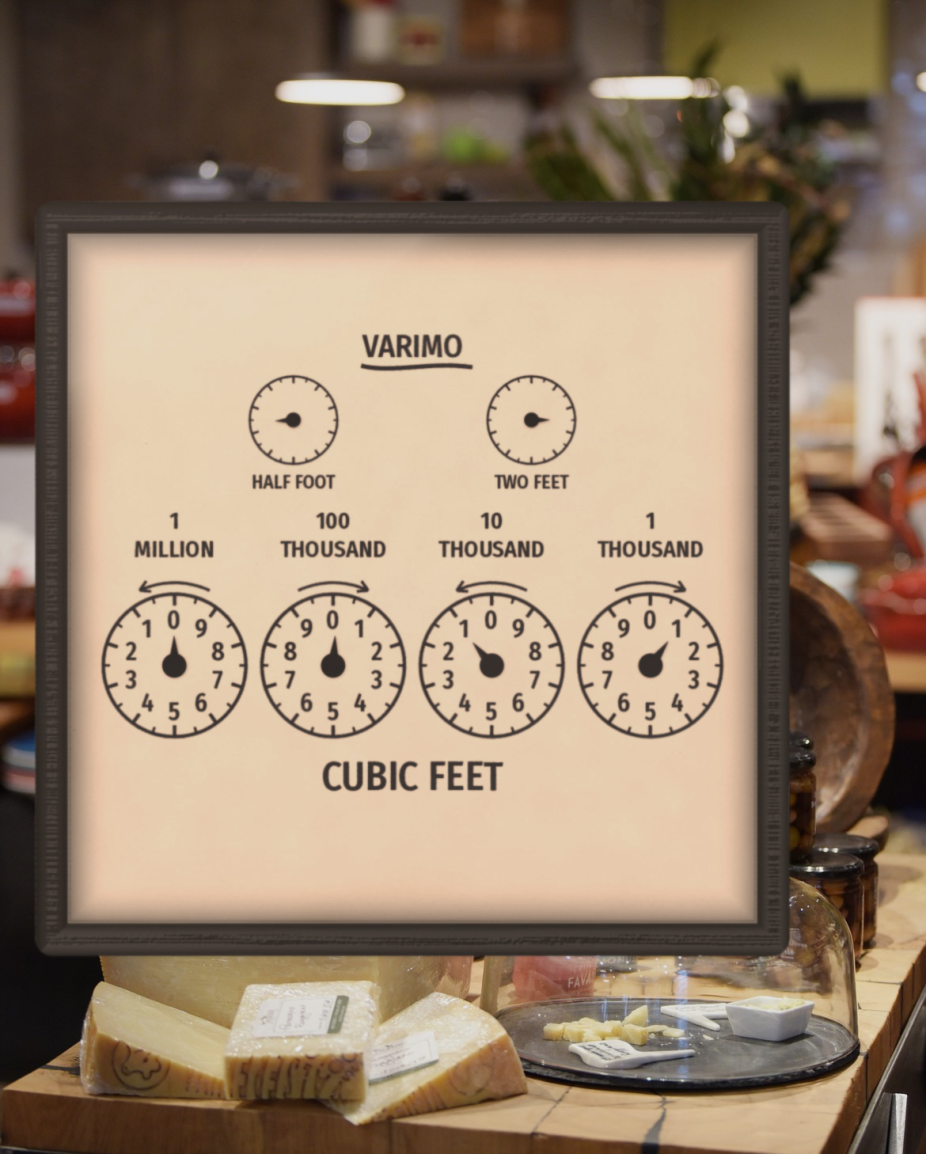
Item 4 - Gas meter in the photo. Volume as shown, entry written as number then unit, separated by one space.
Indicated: 1100 ft³
